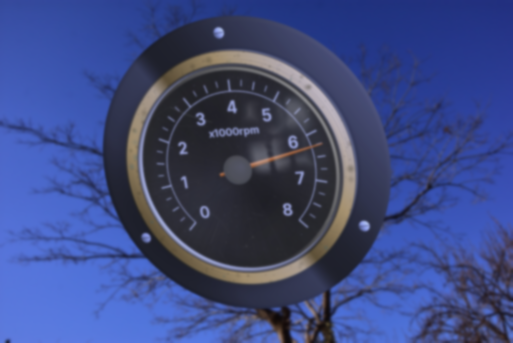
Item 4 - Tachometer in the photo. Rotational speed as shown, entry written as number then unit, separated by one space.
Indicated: 6250 rpm
